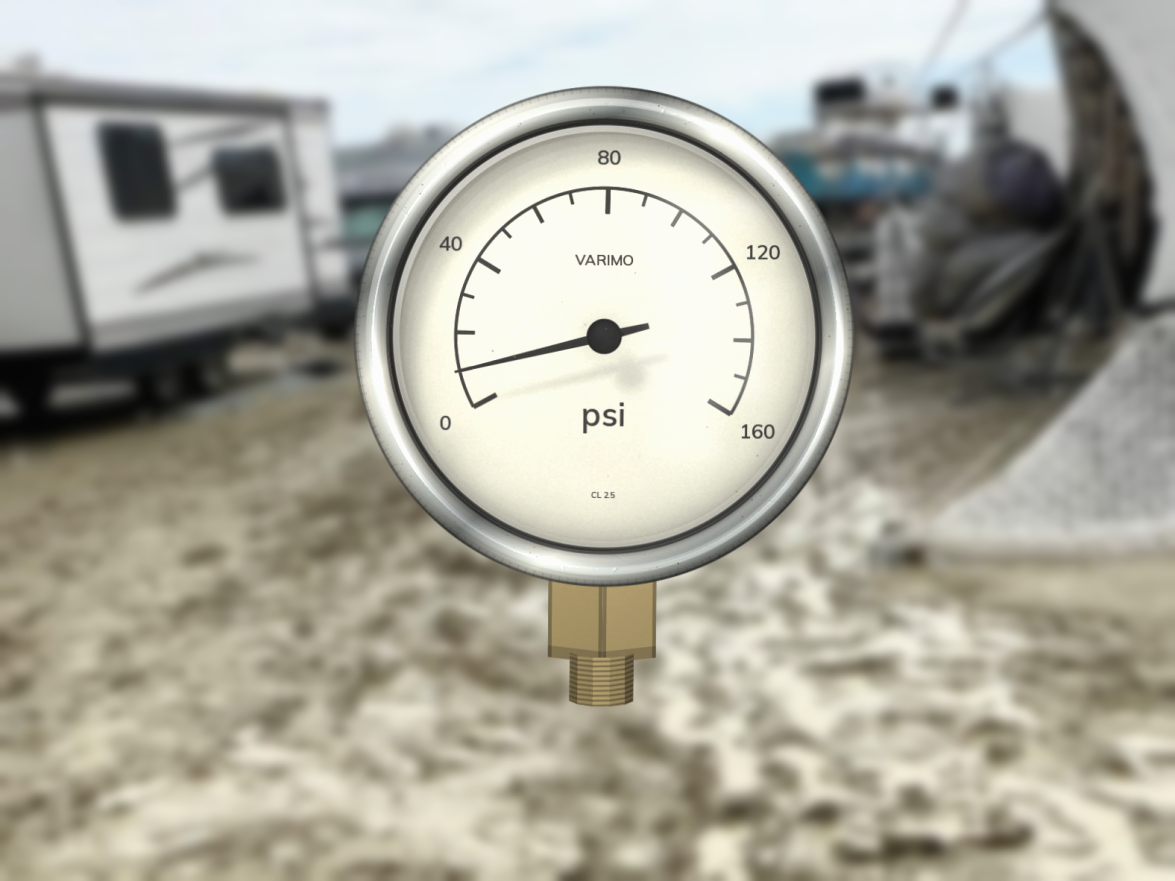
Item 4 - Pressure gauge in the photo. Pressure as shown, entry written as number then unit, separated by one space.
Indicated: 10 psi
